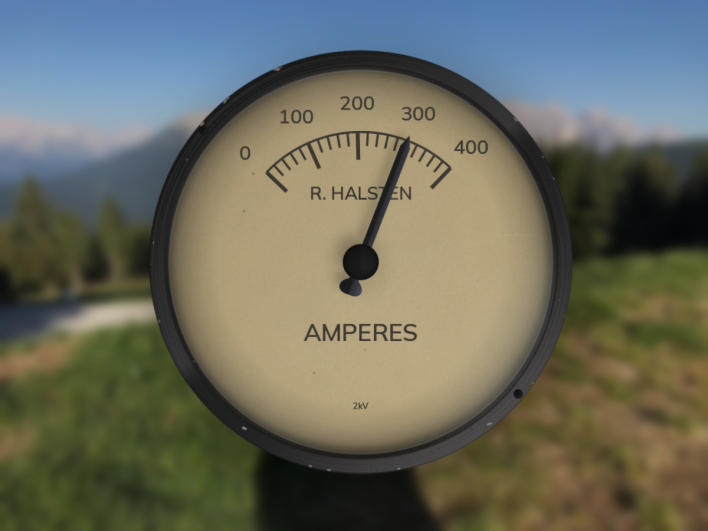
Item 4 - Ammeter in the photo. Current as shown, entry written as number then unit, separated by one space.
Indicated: 300 A
